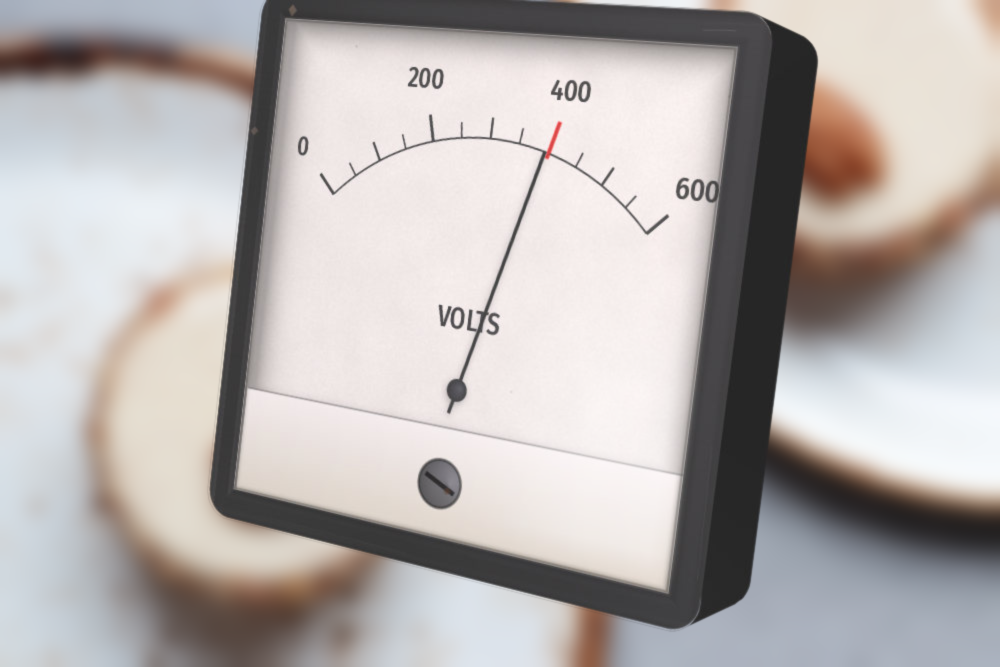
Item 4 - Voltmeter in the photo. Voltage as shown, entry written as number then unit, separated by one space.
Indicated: 400 V
